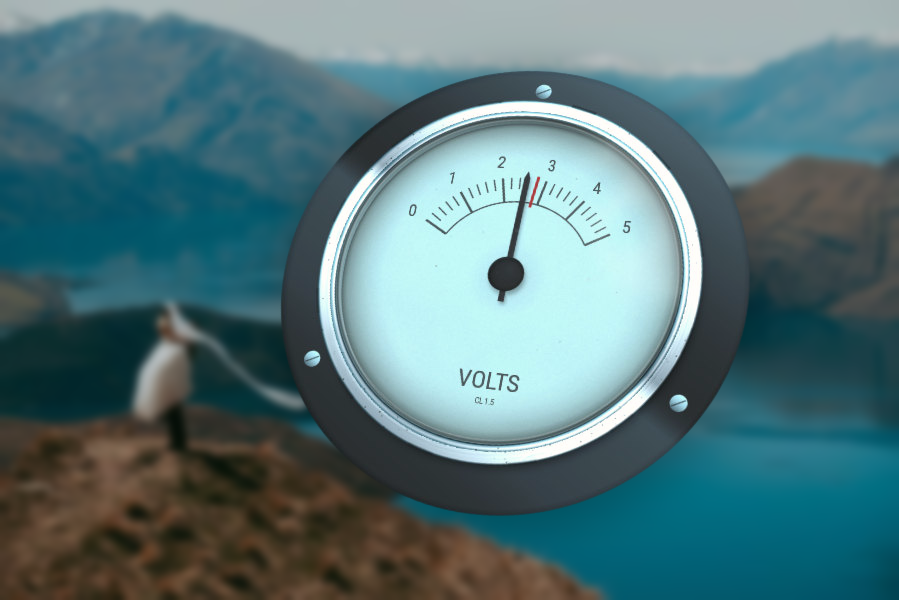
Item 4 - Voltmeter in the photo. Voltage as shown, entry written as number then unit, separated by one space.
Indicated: 2.6 V
